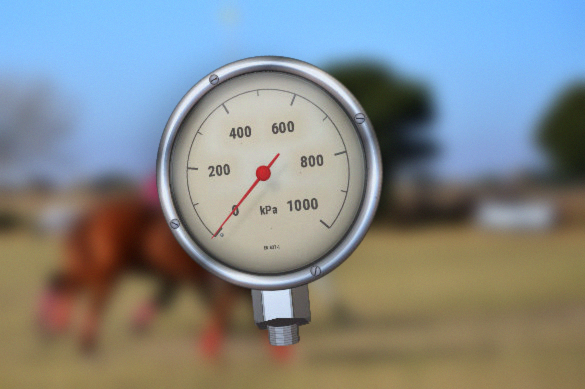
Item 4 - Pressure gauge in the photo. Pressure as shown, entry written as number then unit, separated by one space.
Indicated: 0 kPa
